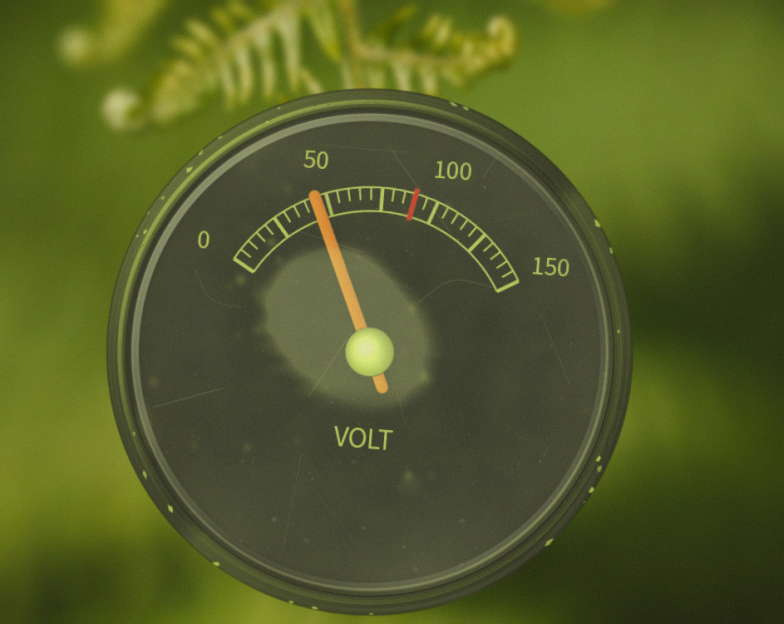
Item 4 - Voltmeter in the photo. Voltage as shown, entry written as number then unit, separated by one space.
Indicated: 45 V
